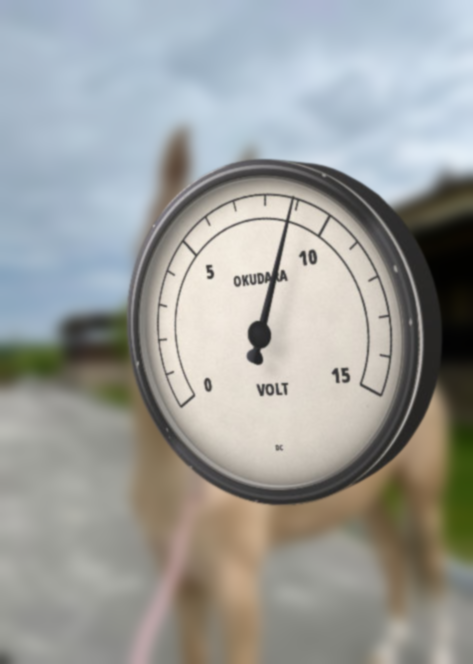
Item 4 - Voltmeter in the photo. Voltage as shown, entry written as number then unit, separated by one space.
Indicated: 9 V
